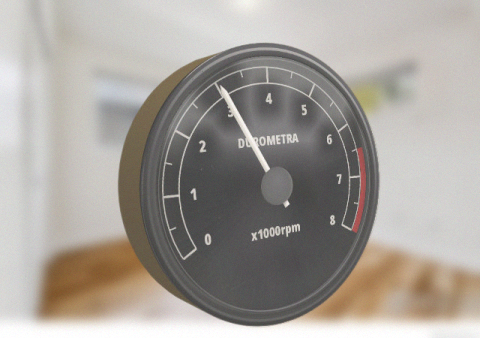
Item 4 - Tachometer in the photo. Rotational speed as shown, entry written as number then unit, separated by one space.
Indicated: 3000 rpm
